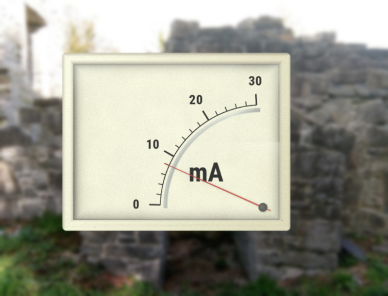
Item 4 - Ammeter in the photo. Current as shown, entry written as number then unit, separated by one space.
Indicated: 8 mA
